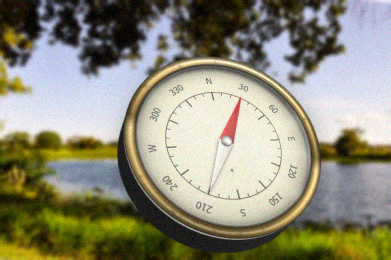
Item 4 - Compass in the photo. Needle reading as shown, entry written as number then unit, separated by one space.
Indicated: 30 °
